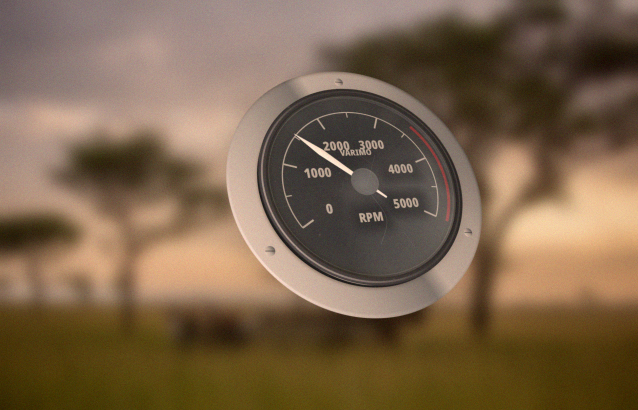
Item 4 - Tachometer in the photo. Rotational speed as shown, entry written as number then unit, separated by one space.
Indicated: 1500 rpm
